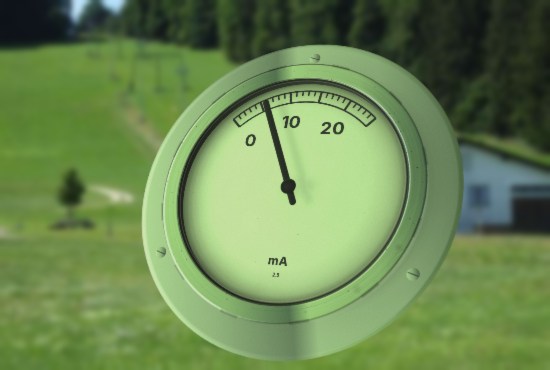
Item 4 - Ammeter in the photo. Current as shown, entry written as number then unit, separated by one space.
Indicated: 6 mA
